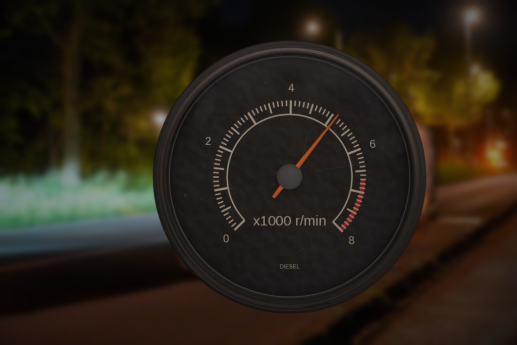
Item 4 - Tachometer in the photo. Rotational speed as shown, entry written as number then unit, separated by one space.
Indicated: 5100 rpm
